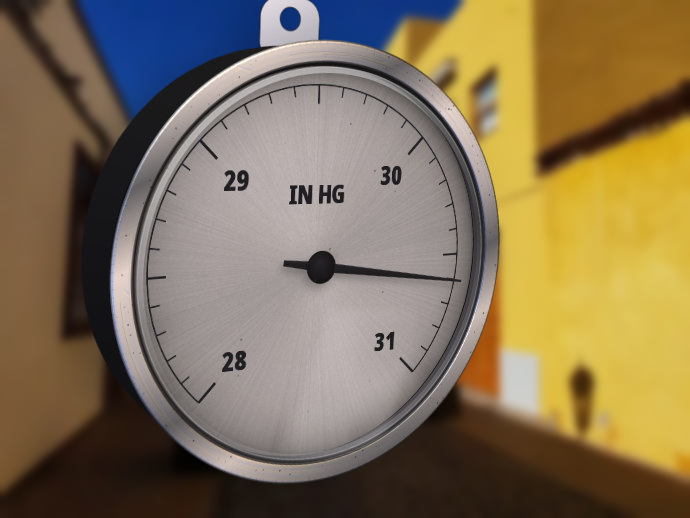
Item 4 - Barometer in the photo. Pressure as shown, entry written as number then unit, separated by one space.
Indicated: 30.6 inHg
